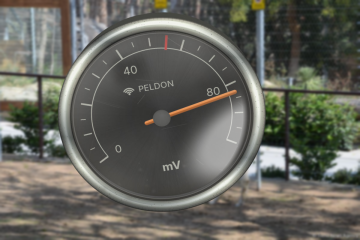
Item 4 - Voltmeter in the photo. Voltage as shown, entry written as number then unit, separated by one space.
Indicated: 82.5 mV
